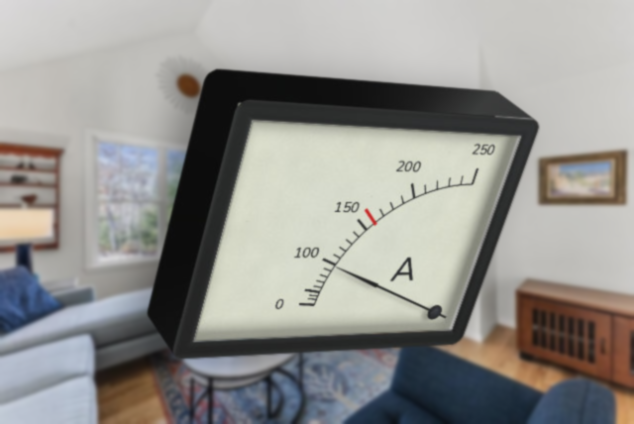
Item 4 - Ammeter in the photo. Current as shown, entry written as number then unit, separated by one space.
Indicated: 100 A
